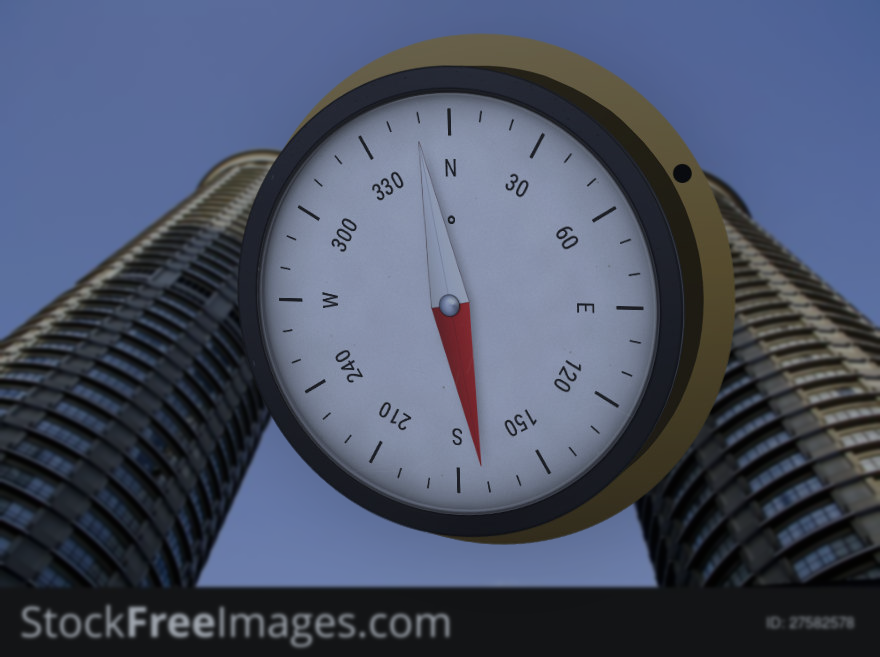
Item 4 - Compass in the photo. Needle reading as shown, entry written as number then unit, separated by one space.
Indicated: 170 °
